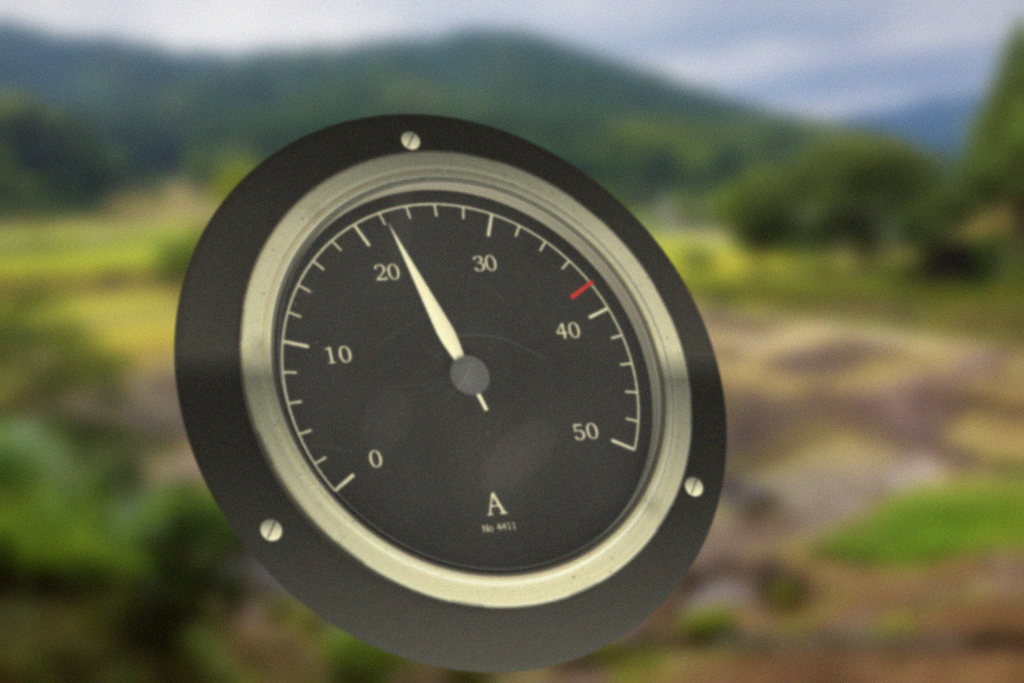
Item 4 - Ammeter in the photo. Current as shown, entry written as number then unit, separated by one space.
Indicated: 22 A
